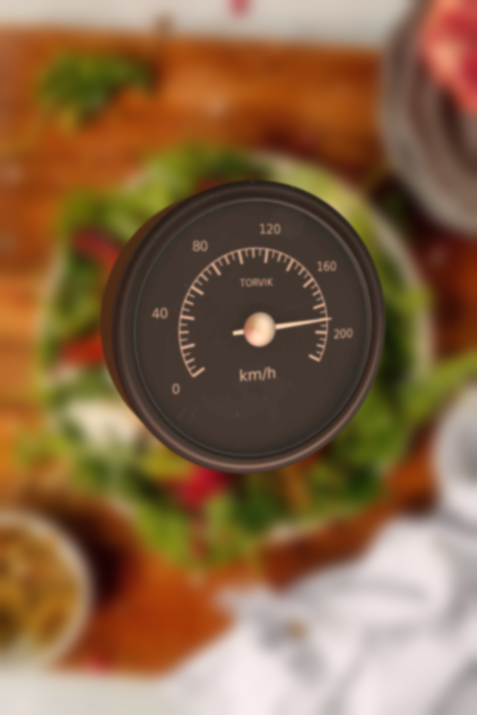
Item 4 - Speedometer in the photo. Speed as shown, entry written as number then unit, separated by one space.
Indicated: 190 km/h
